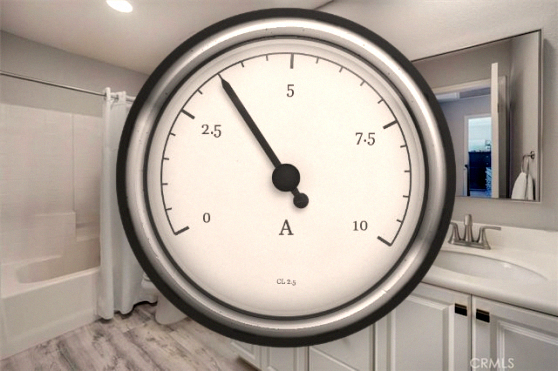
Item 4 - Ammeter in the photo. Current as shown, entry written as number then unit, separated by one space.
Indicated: 3.5 A
